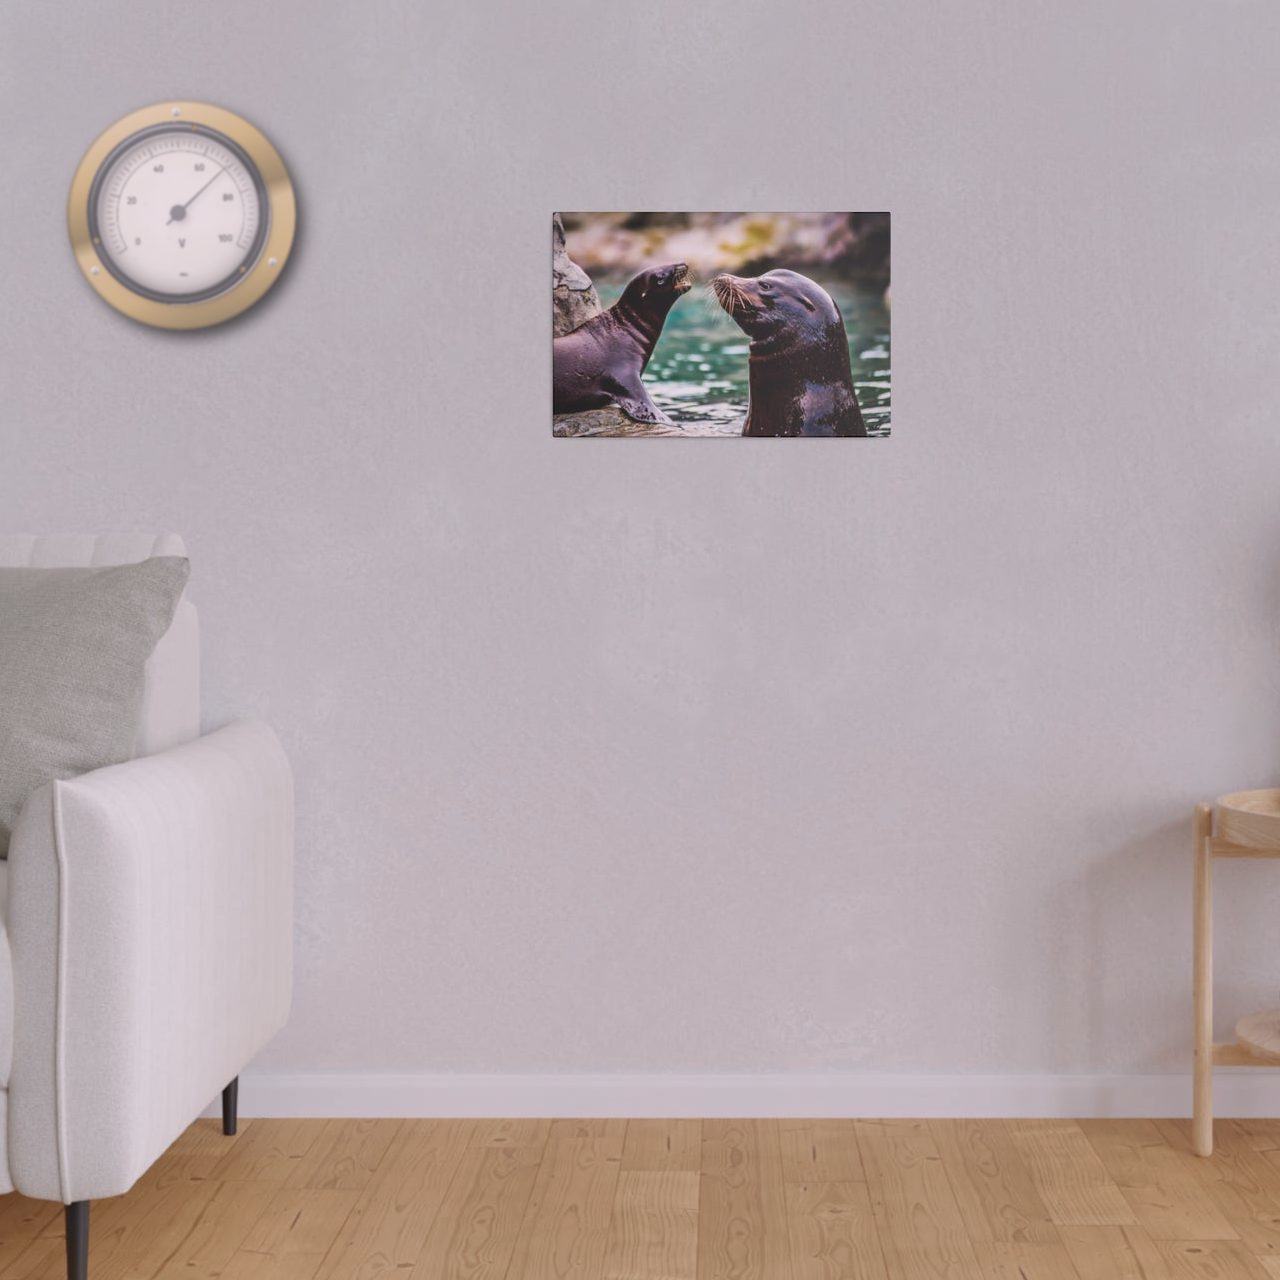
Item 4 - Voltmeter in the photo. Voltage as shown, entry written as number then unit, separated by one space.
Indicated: 70 V
